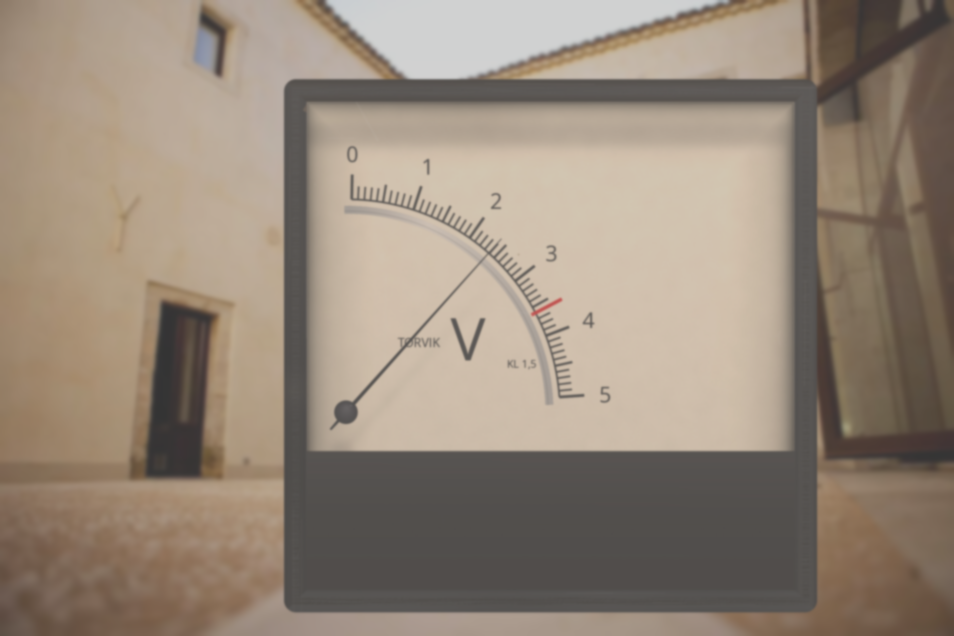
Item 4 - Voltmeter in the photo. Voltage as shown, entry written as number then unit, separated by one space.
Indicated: 2.4 V
